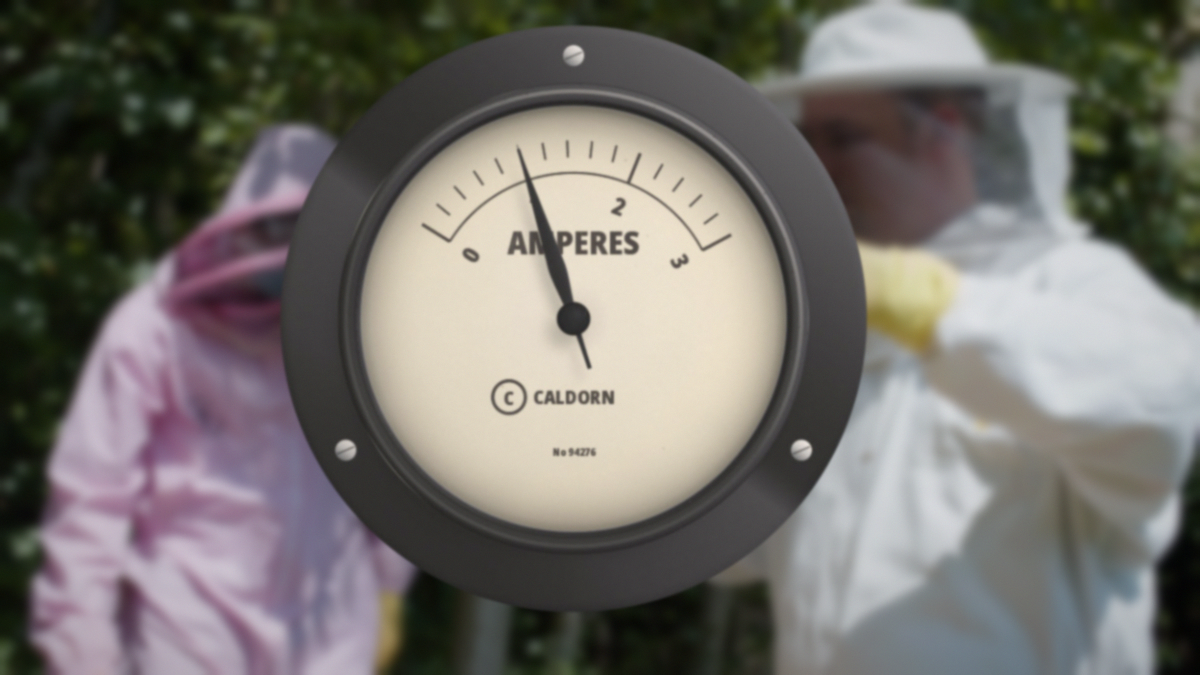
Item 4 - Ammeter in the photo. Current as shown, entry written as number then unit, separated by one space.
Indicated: 1 A
